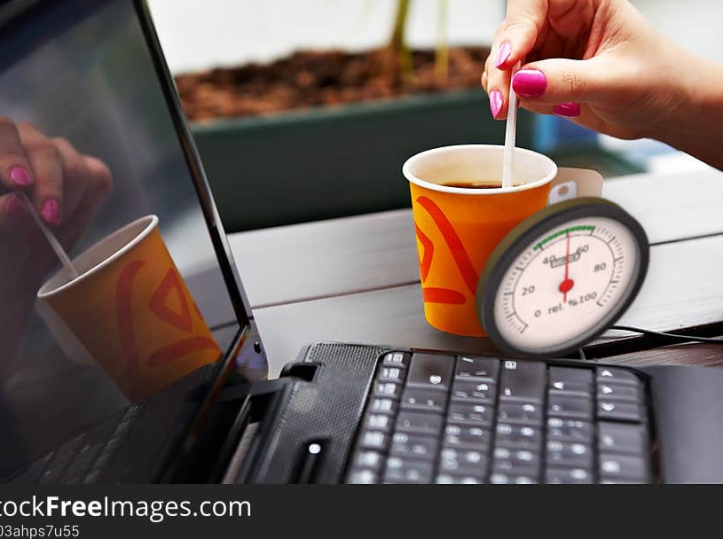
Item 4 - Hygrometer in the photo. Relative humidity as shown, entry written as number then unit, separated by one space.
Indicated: 50 %
